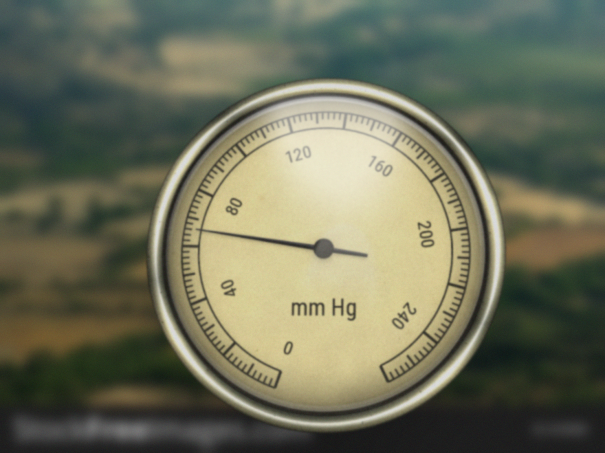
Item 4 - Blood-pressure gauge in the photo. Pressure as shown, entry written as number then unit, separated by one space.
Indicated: 66 mmHg
